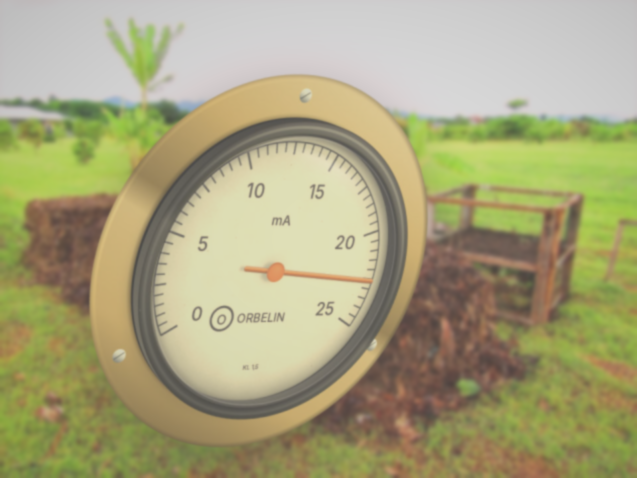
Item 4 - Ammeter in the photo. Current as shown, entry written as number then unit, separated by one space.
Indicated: 22.5 mA
